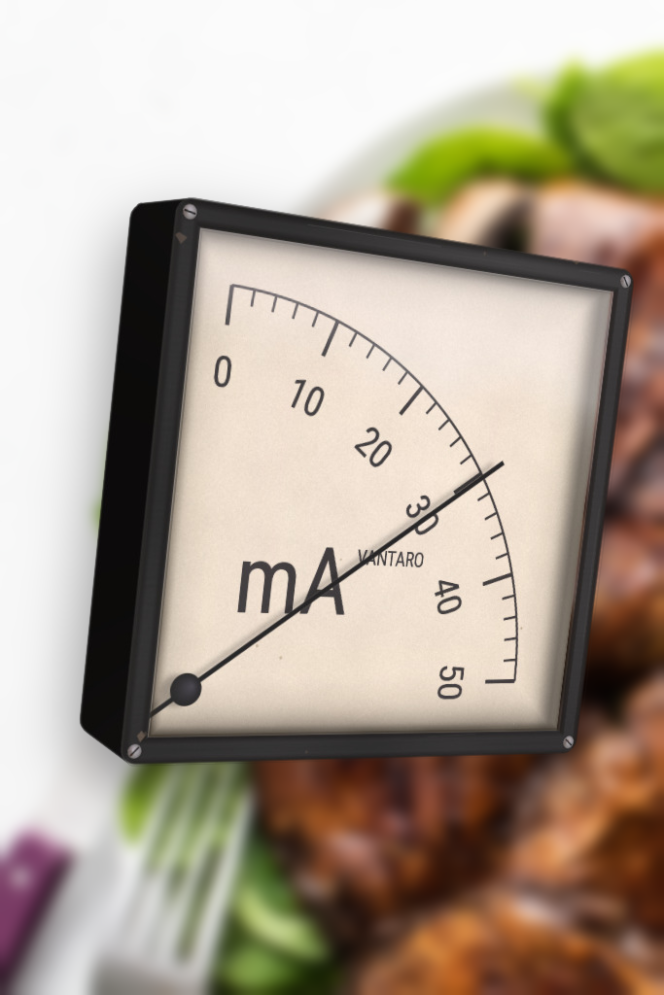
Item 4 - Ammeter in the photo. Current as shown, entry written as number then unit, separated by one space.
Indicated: 30 mA
